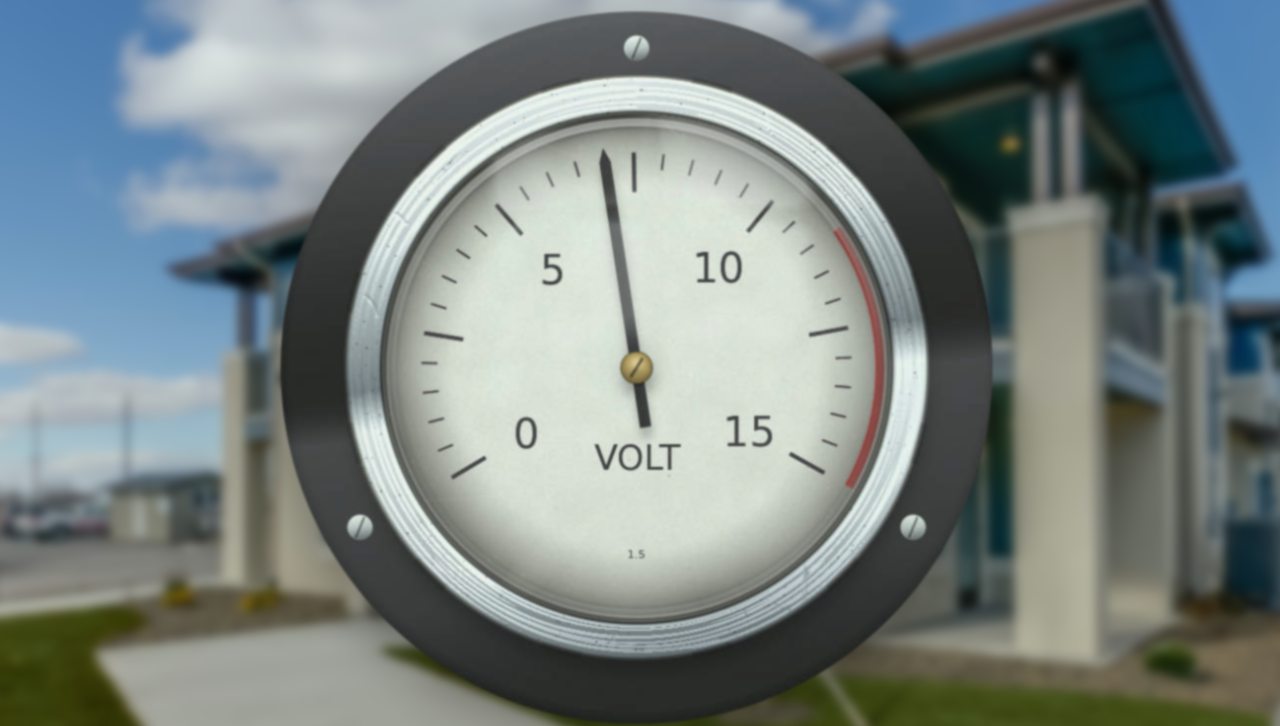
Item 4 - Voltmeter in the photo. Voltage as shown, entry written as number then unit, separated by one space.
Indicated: 7 V
